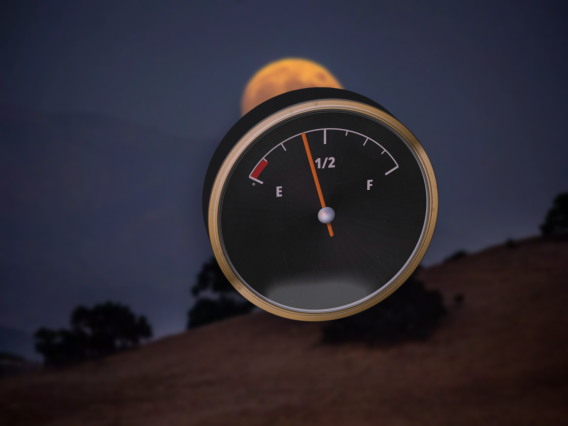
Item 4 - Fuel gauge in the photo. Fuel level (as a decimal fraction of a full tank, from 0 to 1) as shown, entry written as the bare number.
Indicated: 0.375
